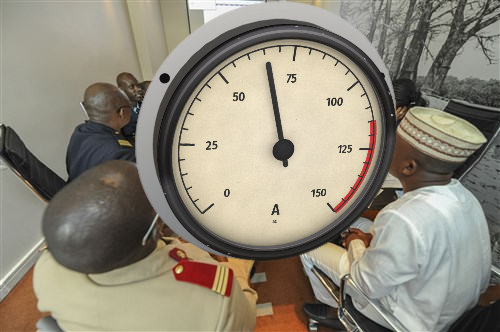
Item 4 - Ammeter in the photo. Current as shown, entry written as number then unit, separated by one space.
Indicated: 65 A
